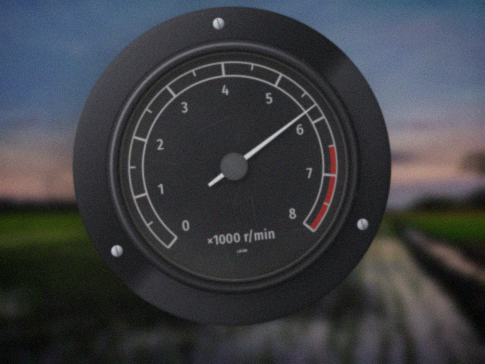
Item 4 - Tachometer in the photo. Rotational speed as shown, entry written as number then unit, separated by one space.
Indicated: 5750 rpm
